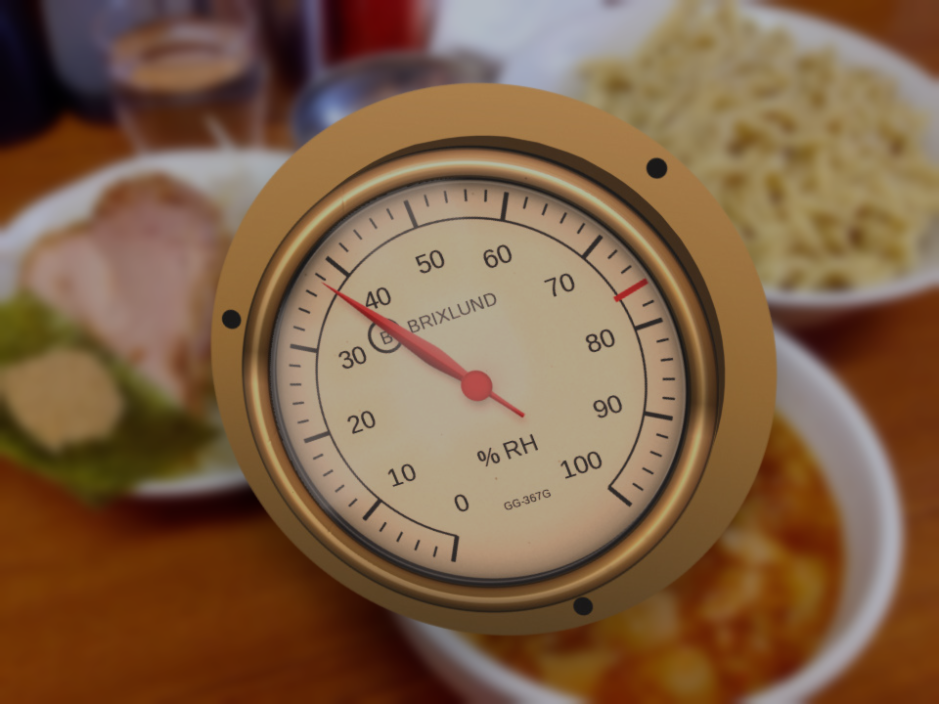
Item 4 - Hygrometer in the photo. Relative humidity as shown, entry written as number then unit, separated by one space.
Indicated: 38 %
